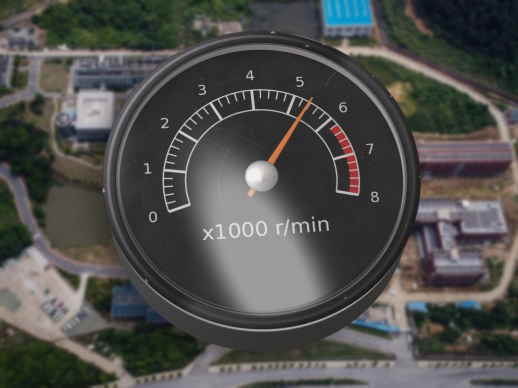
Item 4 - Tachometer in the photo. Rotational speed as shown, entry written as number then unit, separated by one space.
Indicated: 5400 rpm
